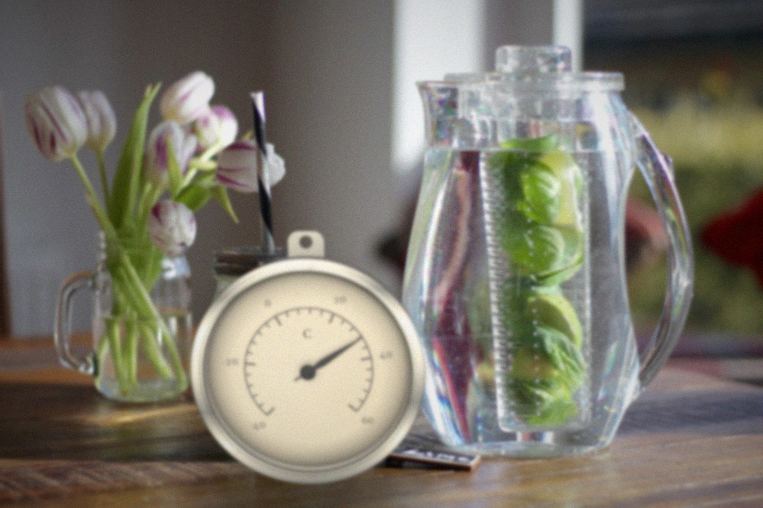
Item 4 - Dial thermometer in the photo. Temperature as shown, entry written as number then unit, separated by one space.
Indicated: 32 °C
